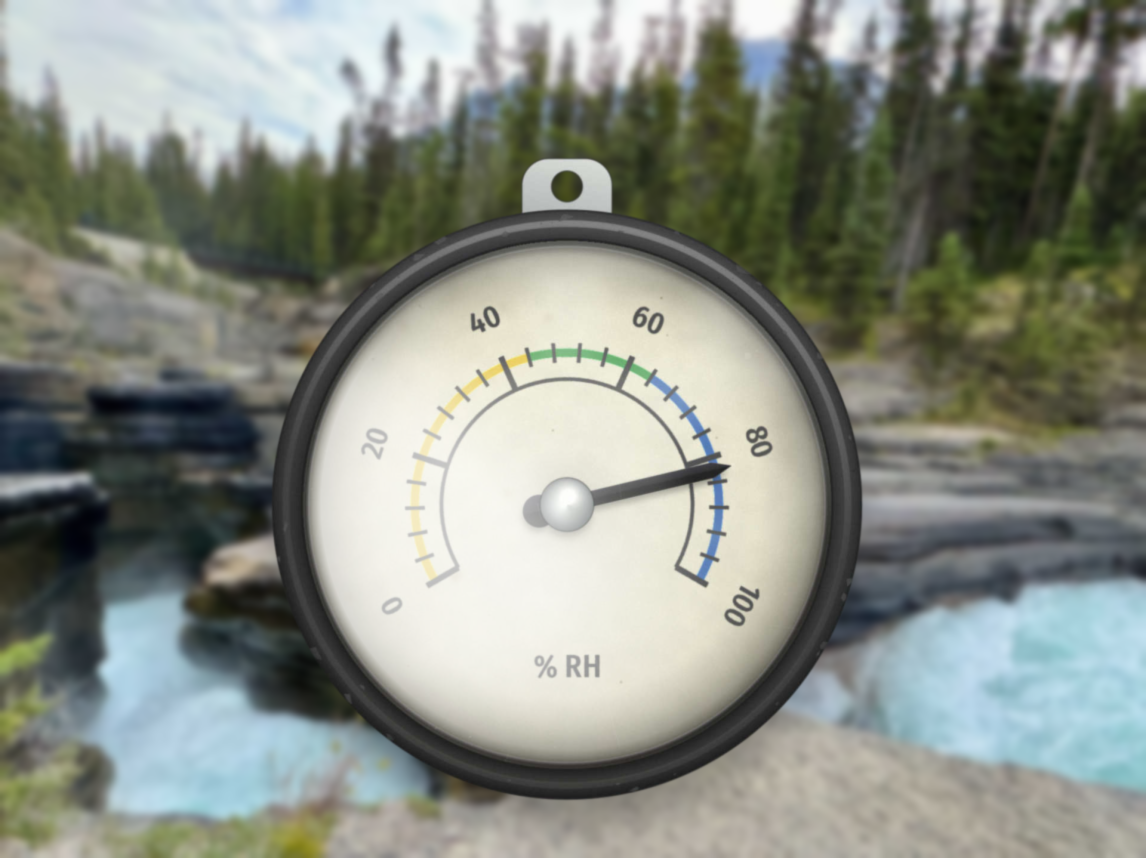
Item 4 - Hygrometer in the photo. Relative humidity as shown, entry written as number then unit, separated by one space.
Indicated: 82 %
